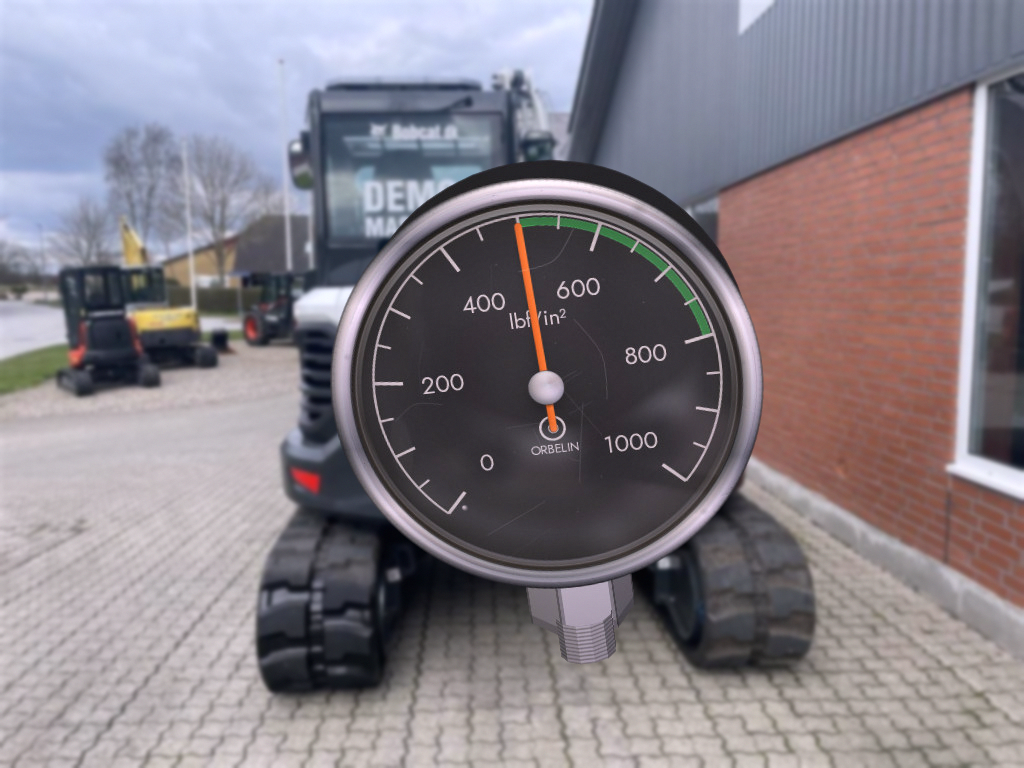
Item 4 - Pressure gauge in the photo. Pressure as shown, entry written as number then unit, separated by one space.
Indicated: 500 psi
